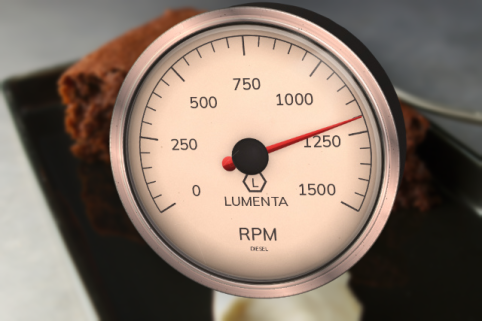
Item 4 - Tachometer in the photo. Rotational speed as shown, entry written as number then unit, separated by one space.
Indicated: 1200 rpm
